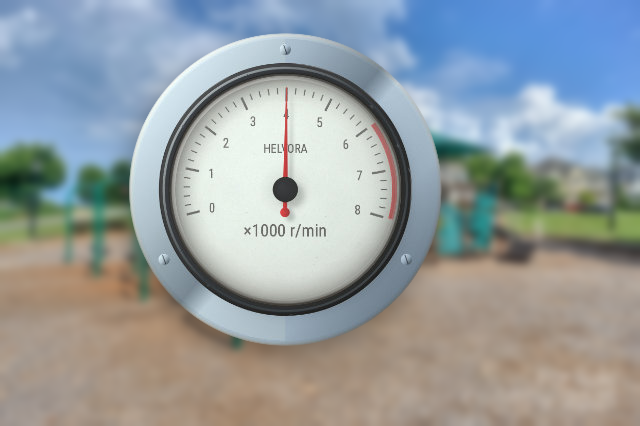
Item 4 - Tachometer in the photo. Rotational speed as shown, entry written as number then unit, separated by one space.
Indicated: 4000 rpm
